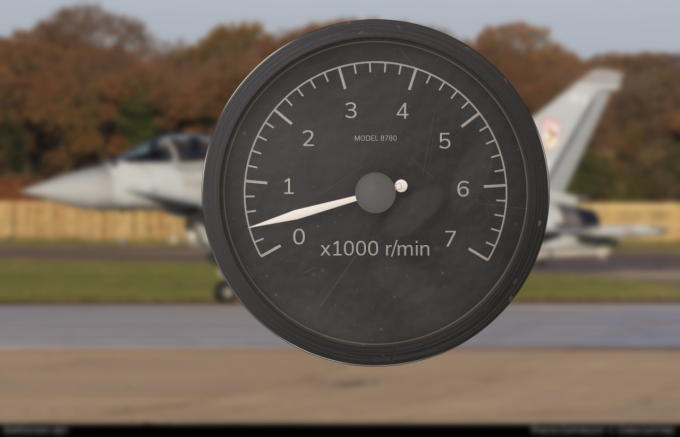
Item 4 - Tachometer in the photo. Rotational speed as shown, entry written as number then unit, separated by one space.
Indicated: 400 rpm
